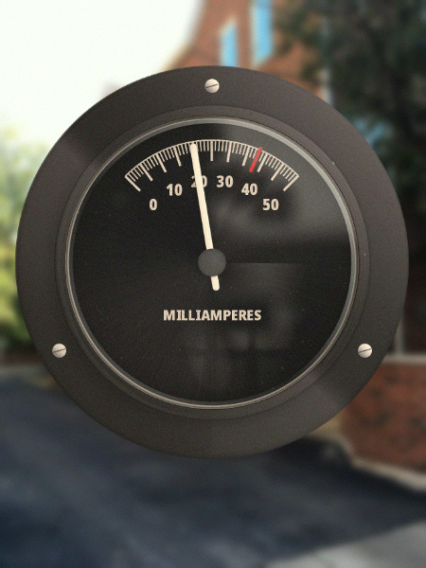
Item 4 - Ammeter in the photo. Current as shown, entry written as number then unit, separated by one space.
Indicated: 20 mA
